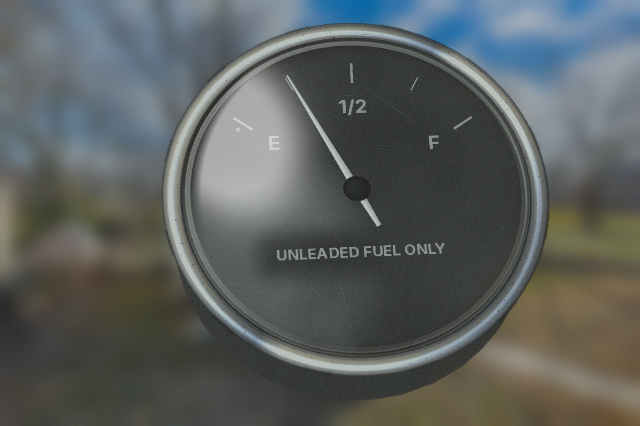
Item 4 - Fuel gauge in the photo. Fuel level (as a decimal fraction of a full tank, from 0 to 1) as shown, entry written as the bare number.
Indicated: 0.25
